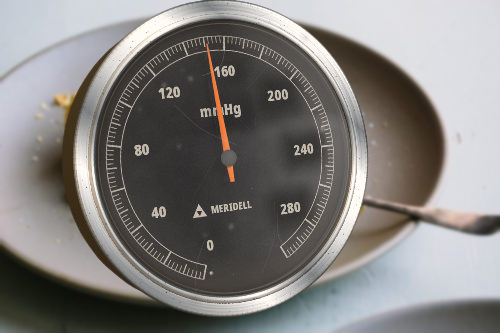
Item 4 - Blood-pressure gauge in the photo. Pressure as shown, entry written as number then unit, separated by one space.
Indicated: 150 mmHg
